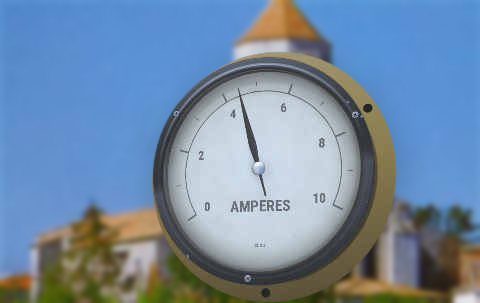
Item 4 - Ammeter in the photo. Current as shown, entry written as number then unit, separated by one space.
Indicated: 4.5 A
